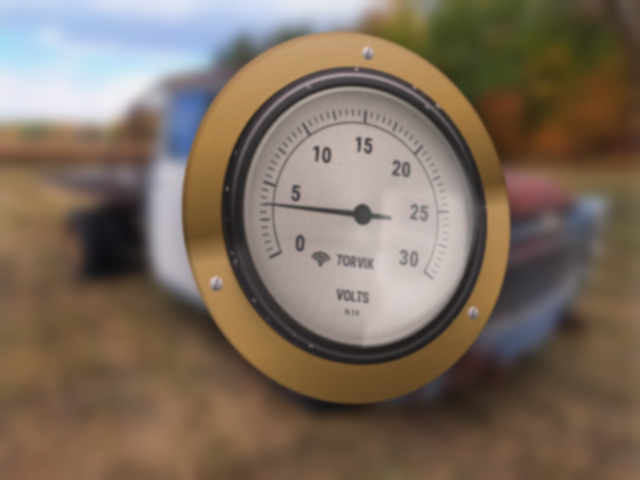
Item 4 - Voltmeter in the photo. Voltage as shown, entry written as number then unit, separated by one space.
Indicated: 3.5 V
